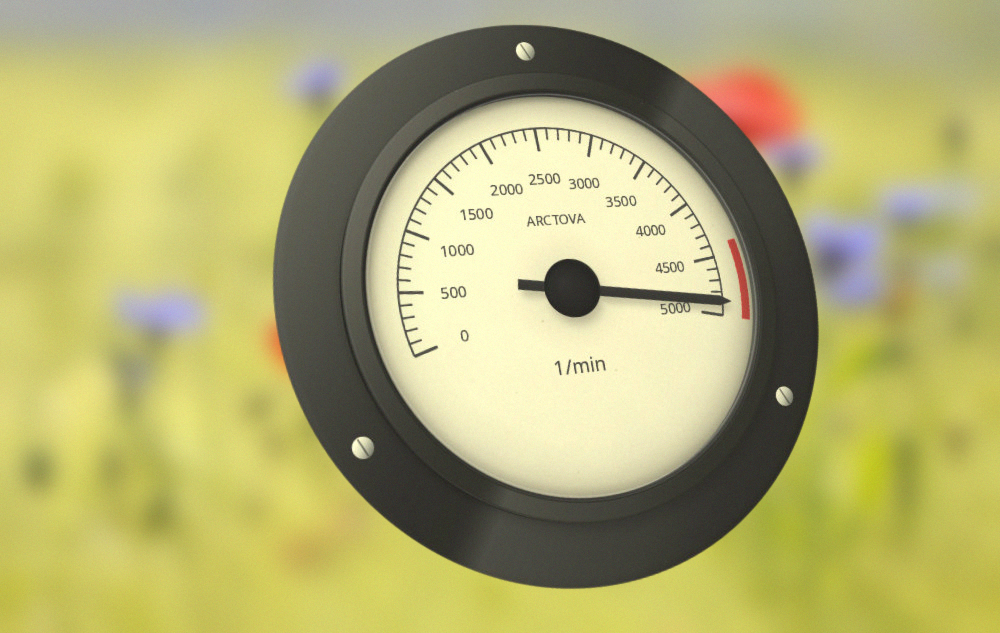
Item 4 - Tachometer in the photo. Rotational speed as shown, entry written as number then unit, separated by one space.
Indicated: 4900 rpm
